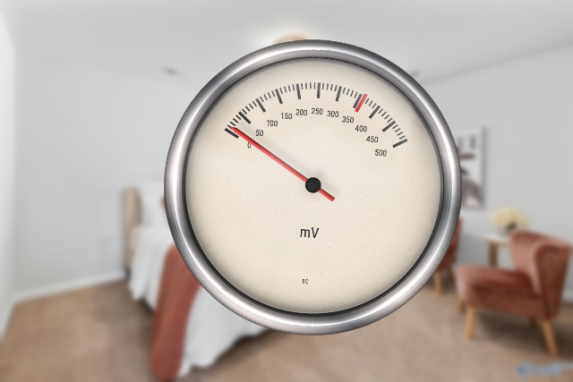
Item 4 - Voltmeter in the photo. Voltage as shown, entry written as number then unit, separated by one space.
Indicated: 10 mV
